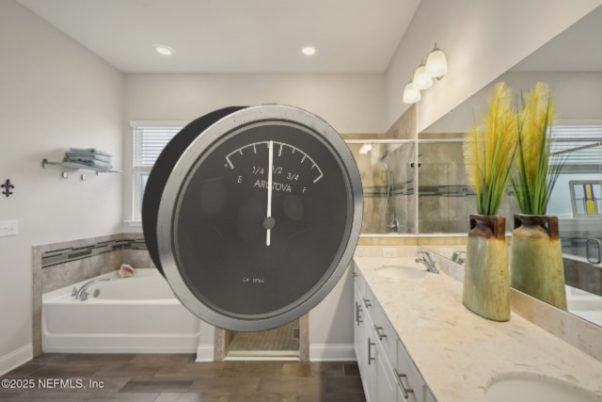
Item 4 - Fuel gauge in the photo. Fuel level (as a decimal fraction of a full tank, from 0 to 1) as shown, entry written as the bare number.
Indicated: 0.375
